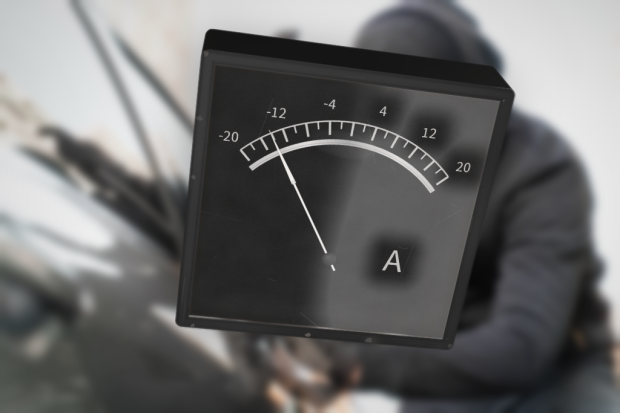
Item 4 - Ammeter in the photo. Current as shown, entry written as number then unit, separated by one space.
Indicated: -14 A
